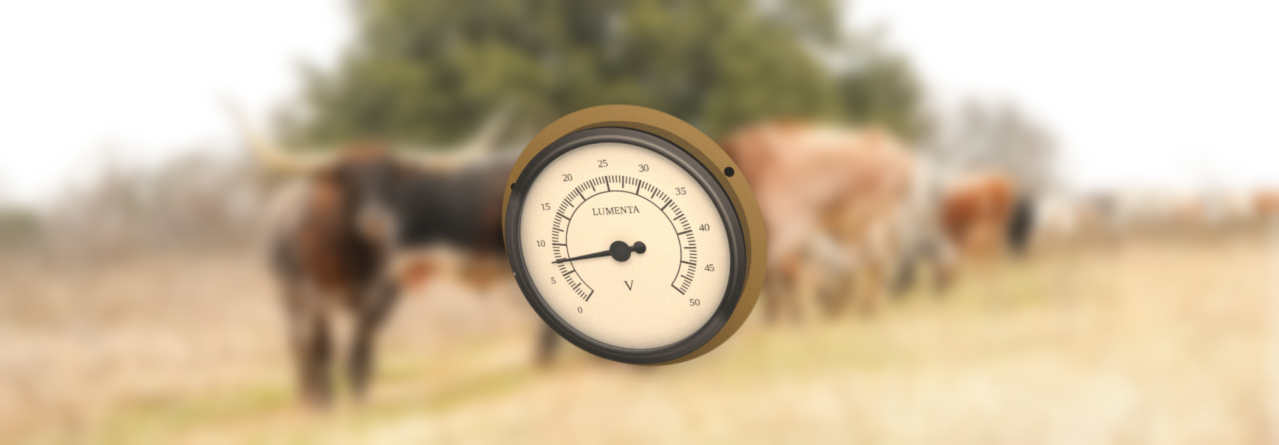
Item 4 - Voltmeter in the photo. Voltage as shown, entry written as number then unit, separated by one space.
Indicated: 7.5 V
